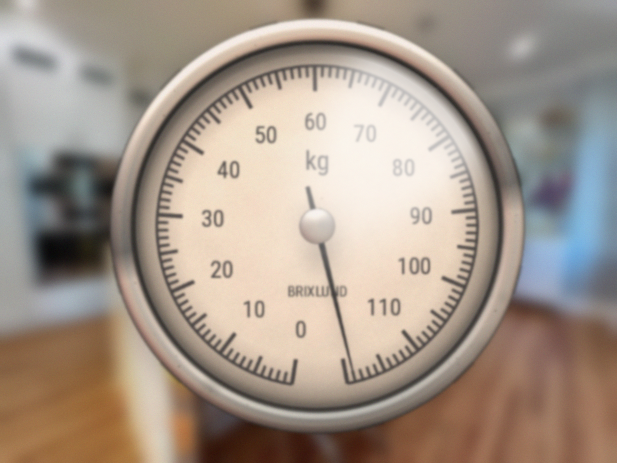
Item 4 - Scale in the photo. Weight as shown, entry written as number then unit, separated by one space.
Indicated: 119 kg
